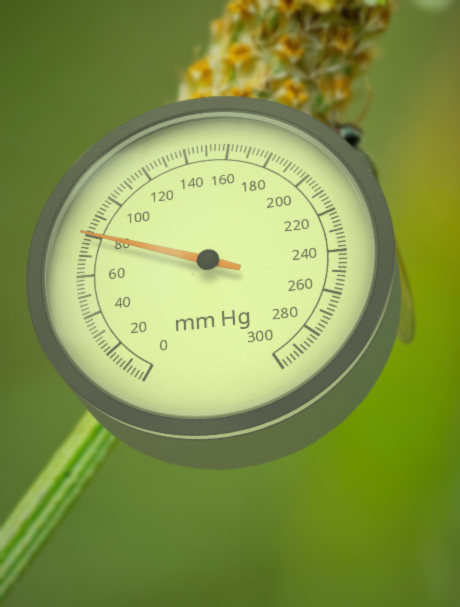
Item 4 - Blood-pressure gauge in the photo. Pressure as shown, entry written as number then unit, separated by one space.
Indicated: 80 mmHg
